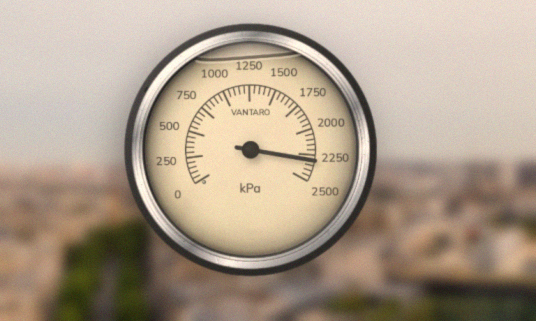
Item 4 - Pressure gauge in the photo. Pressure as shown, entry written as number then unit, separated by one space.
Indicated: 2300 kPa
